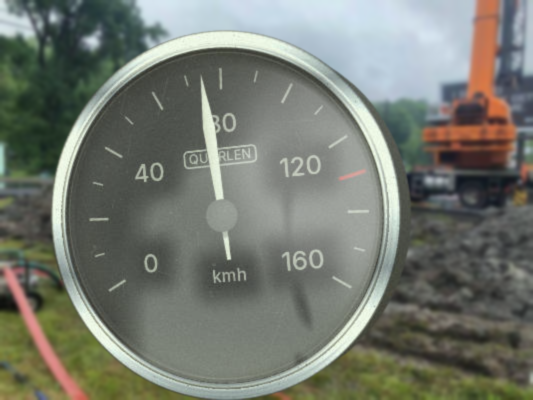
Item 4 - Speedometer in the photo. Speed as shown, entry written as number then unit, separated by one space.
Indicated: 75 km/h
